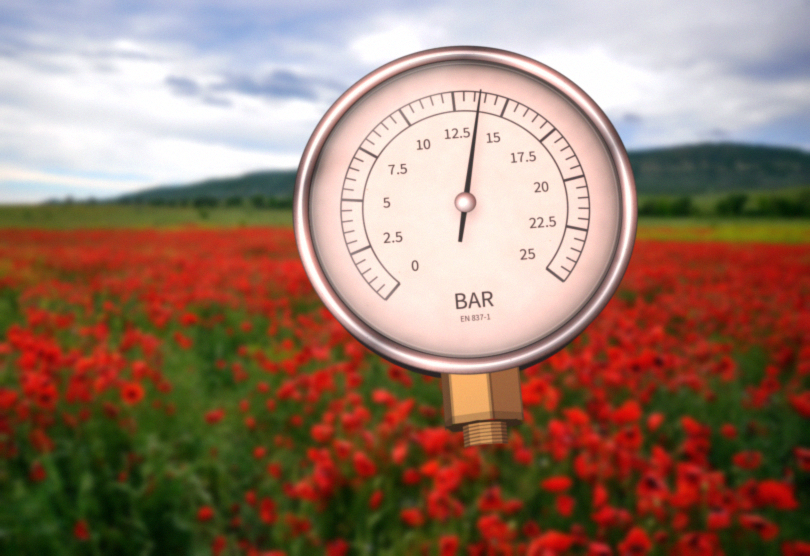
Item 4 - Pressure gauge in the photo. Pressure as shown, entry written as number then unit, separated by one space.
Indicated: 13.75 bar
